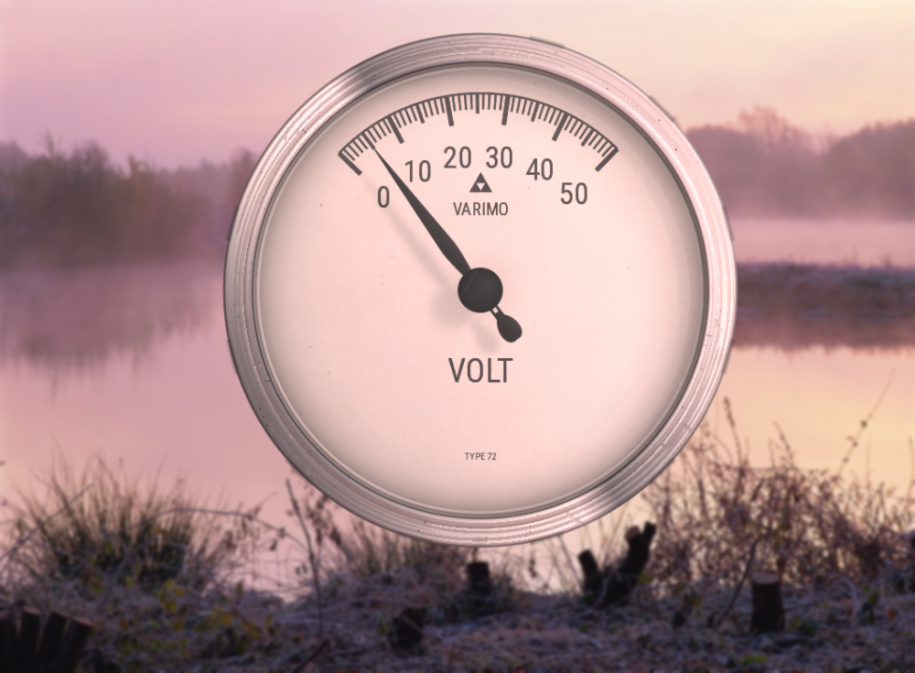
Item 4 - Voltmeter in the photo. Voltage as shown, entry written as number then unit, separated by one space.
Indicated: 5 V
